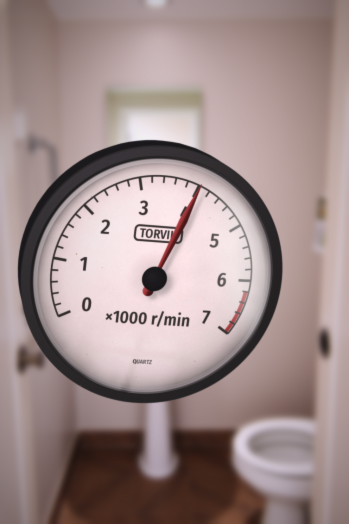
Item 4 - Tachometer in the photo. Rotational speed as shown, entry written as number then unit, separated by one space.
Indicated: 4000 rpm
